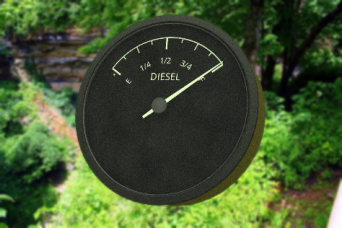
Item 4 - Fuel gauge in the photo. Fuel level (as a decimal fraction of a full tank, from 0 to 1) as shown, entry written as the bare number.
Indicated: 1
